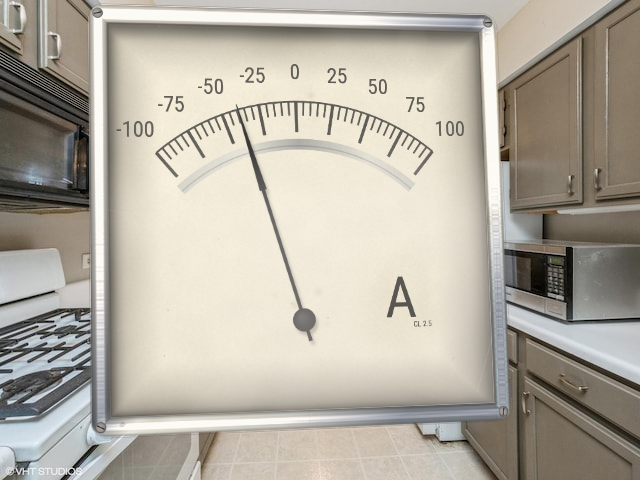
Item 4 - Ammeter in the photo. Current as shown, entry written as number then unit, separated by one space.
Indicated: -40 A
